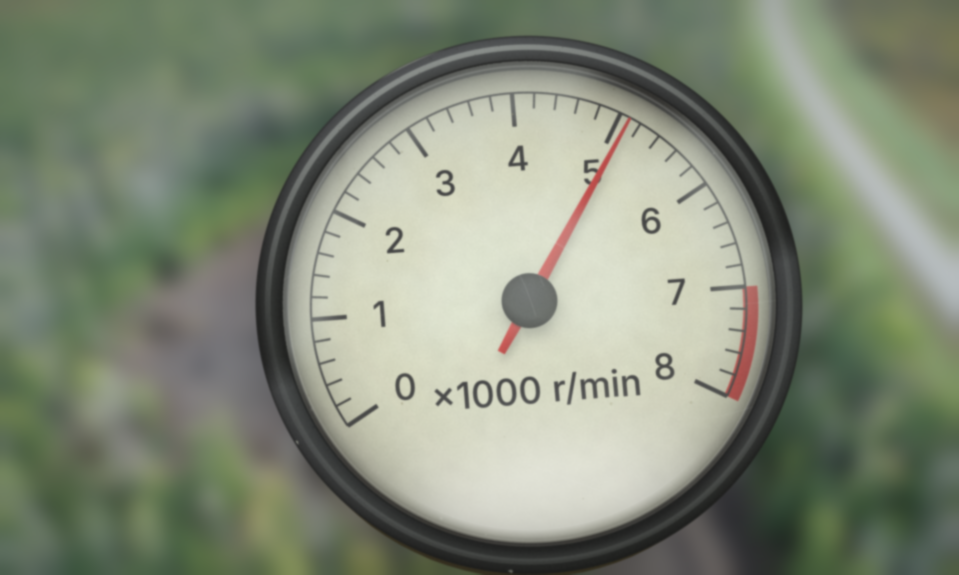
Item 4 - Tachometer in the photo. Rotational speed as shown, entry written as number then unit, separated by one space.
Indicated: 5100 rpm
